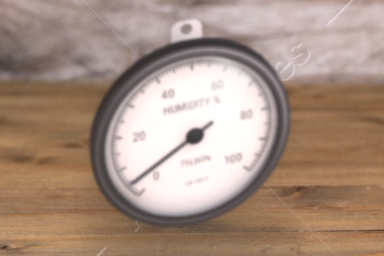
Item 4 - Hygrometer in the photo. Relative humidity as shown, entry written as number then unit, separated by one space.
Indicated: 5 %
